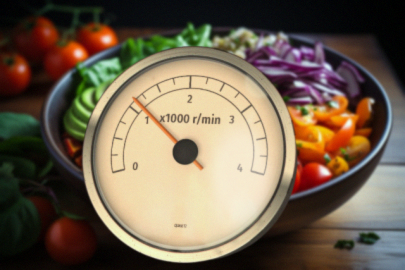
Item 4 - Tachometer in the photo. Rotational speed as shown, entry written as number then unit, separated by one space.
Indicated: 1125 rpm
